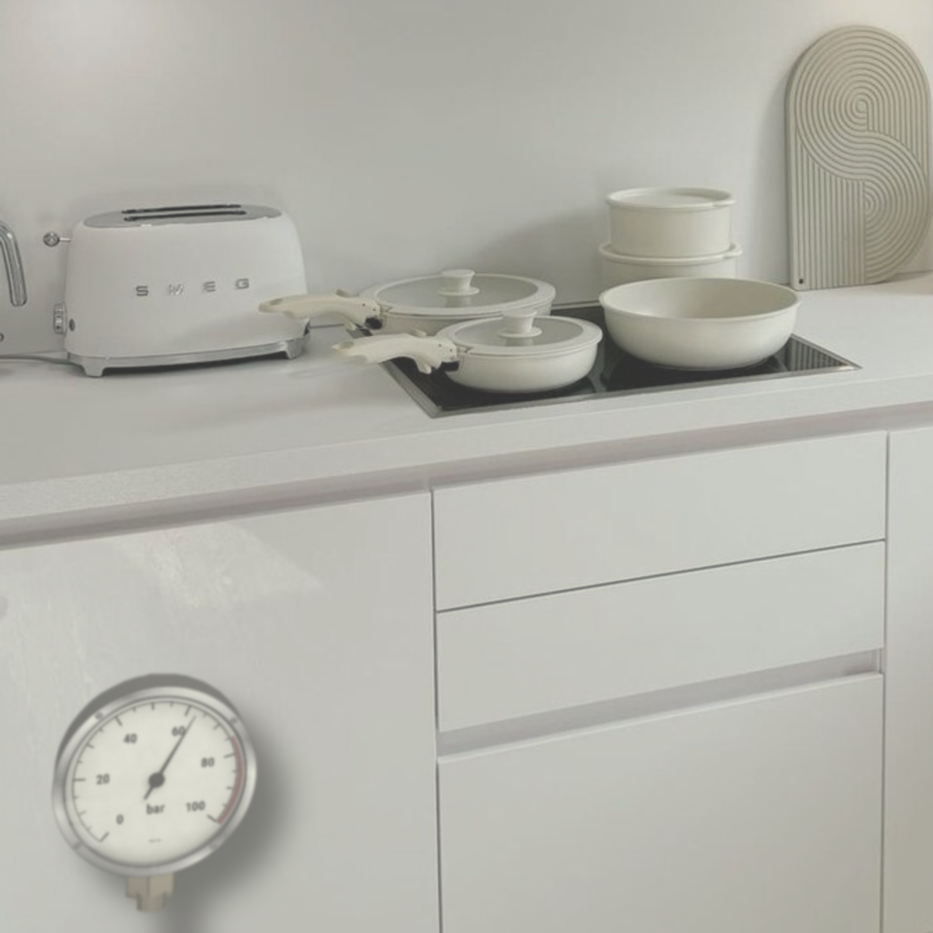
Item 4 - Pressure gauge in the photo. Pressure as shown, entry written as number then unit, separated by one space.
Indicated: 62.5 bar
